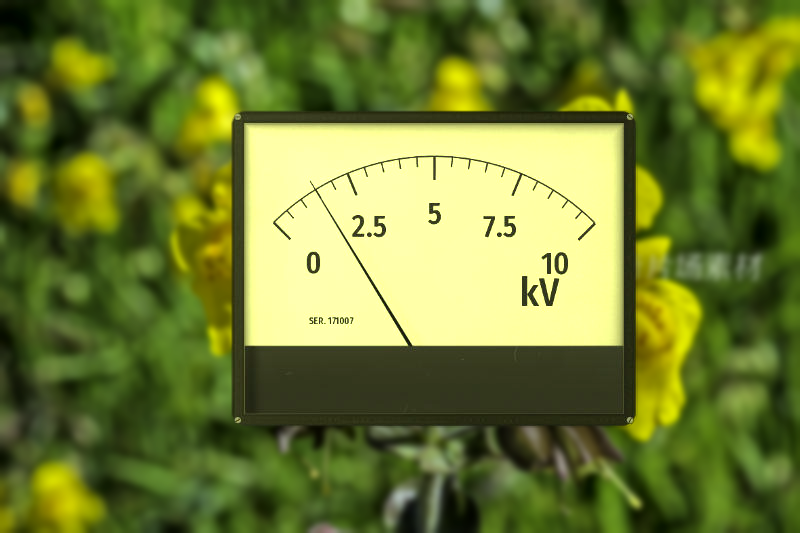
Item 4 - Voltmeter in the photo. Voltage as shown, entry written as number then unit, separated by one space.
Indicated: 1.5 kV
